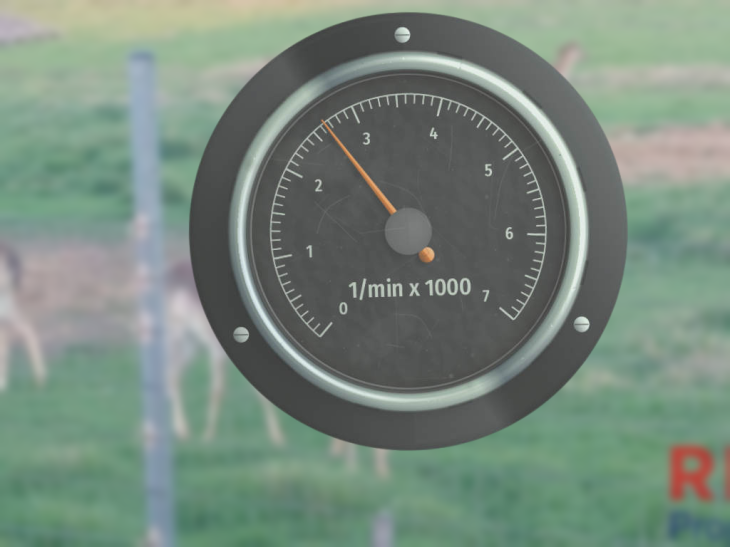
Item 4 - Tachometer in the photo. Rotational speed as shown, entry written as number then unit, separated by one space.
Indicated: 2650 rpm
